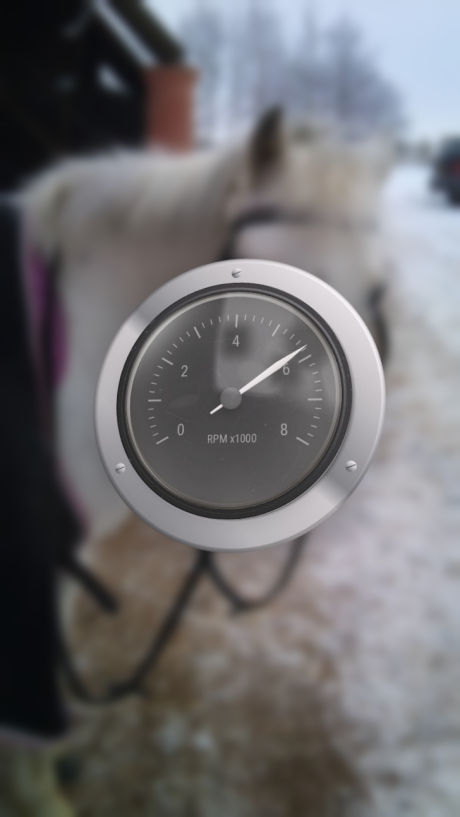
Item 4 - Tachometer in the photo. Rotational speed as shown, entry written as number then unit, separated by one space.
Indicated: 5800 rpm
